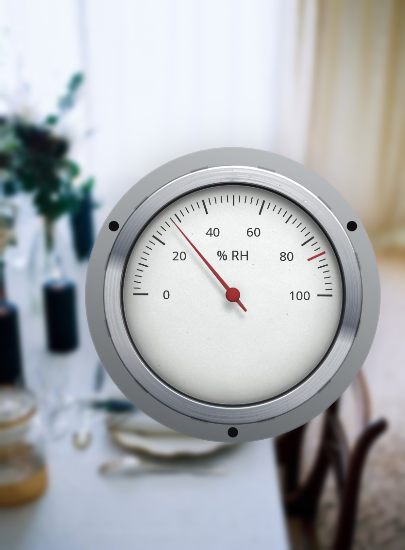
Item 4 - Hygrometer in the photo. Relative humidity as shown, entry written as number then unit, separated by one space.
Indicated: 28 %
